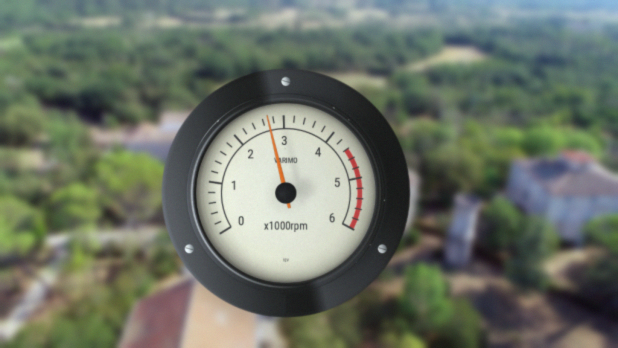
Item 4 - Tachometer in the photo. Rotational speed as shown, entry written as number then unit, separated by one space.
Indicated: 2700 rpm
